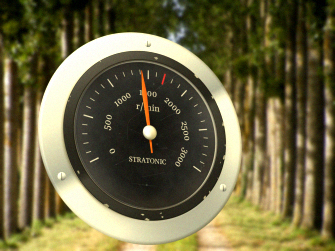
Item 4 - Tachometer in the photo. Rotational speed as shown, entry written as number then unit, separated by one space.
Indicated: 1400 rpm
